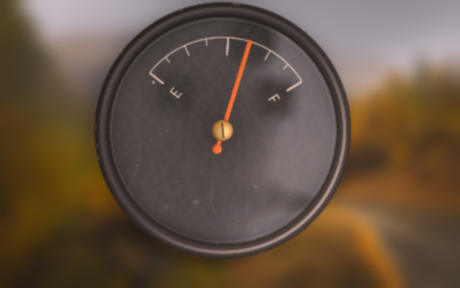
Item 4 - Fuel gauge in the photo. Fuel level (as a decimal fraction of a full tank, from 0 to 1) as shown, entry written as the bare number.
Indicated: 0.625
